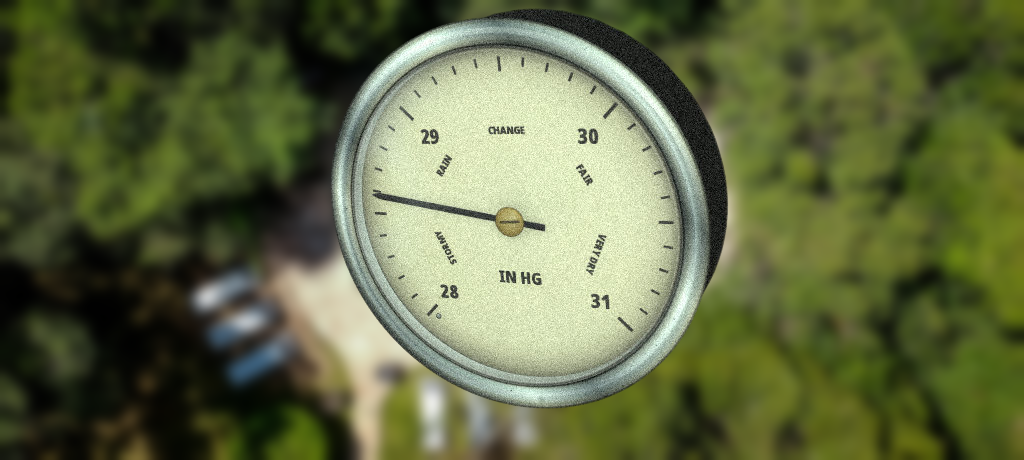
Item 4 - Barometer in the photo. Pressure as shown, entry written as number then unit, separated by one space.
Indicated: 28.6 inHg
